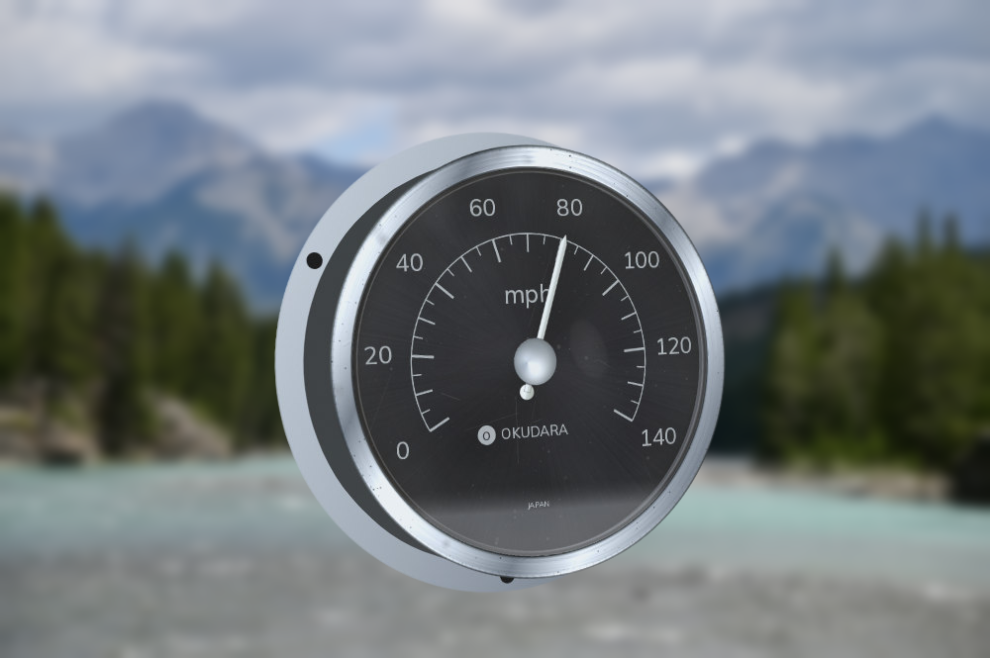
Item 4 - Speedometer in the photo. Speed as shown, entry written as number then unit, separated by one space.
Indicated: 80 mph
